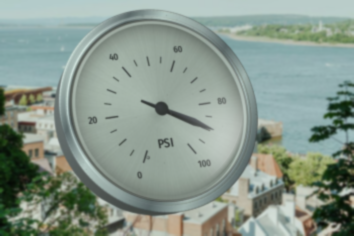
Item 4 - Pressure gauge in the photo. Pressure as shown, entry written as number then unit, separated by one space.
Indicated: 90 psi
